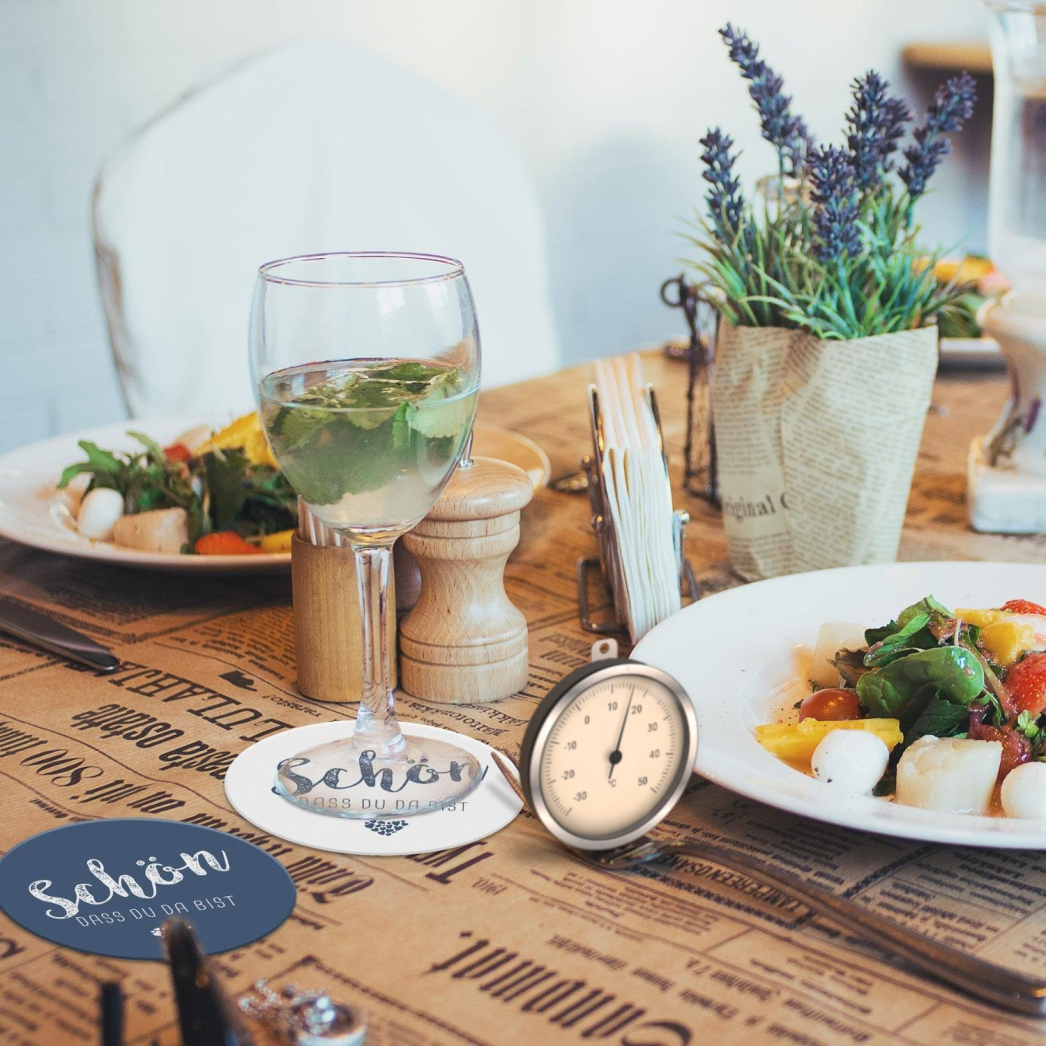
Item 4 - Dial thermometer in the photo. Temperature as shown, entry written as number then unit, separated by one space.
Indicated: 15 °C
